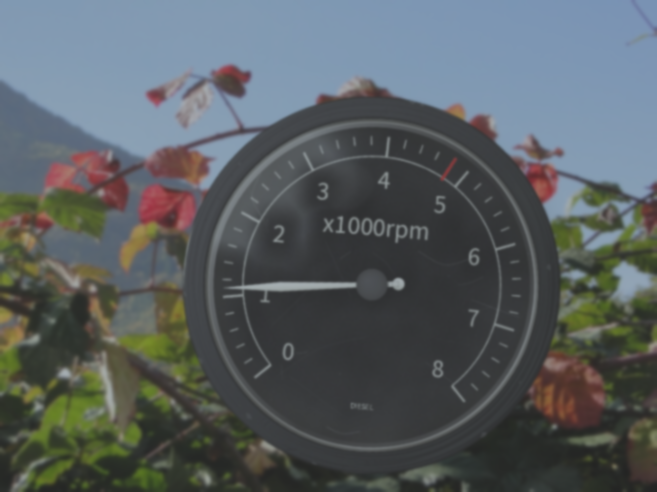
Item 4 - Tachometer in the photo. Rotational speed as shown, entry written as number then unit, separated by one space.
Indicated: 1100 rpm
